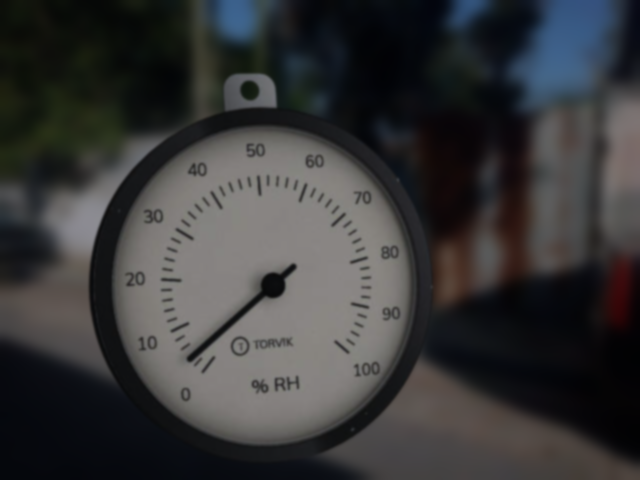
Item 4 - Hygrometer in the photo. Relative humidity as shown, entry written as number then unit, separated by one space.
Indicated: 4 %
